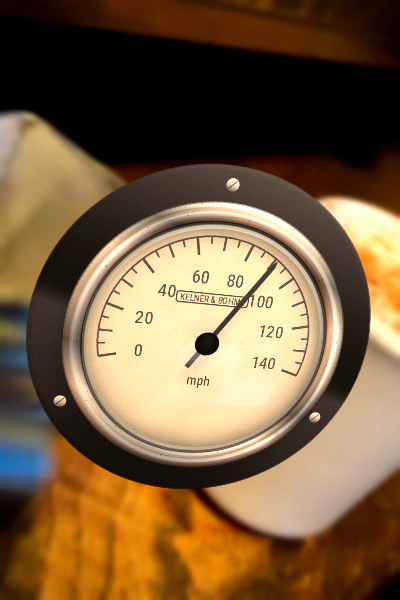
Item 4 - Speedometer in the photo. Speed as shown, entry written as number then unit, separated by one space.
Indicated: 90 mph
